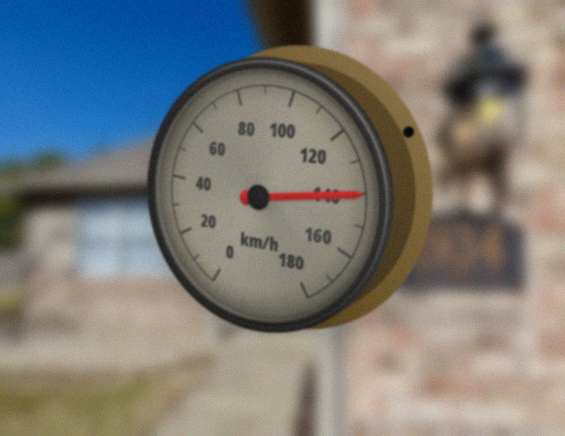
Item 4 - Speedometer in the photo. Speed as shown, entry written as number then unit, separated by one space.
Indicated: 140 km/h
